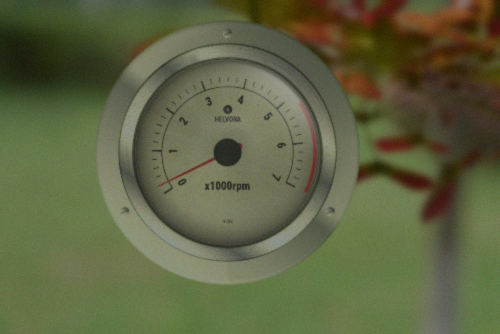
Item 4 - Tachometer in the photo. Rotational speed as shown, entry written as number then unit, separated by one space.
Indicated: 200 rpm
